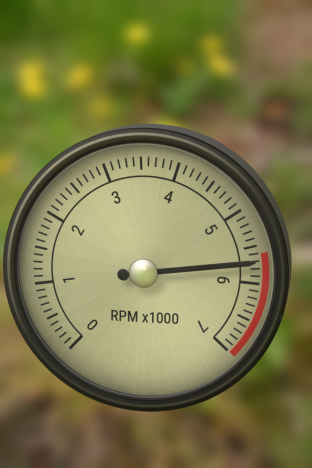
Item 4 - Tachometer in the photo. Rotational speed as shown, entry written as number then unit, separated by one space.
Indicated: 5700 rpm
